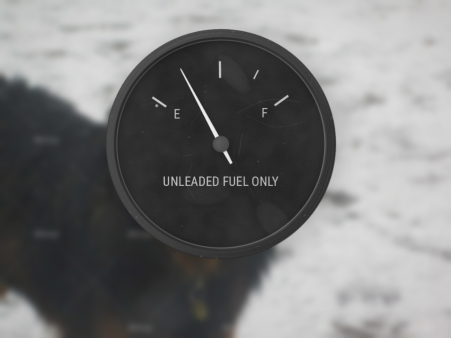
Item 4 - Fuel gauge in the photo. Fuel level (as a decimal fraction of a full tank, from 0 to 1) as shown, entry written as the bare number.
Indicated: 0.25
